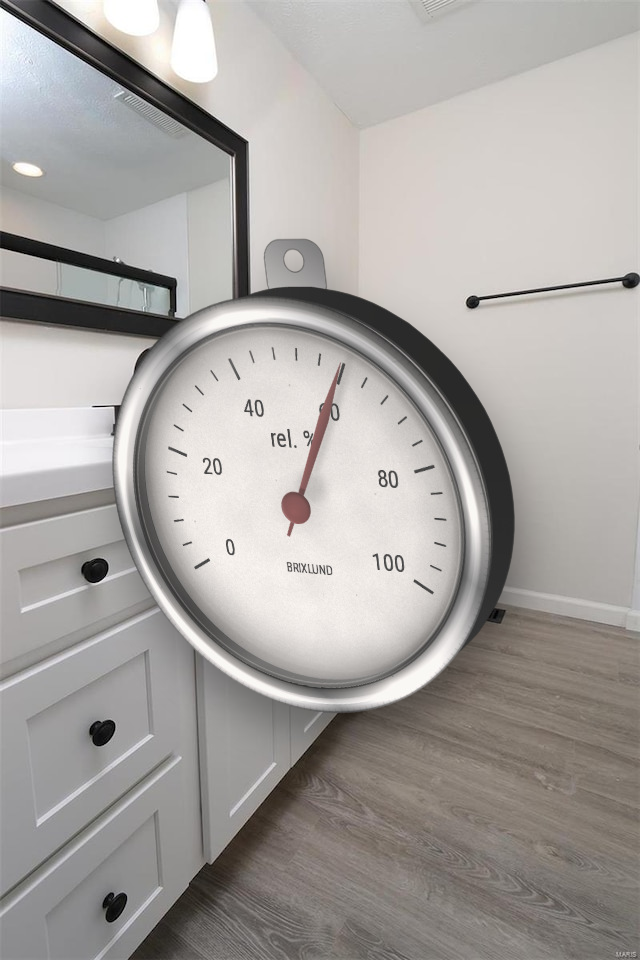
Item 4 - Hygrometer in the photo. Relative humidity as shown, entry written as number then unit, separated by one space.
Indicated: 60 %
